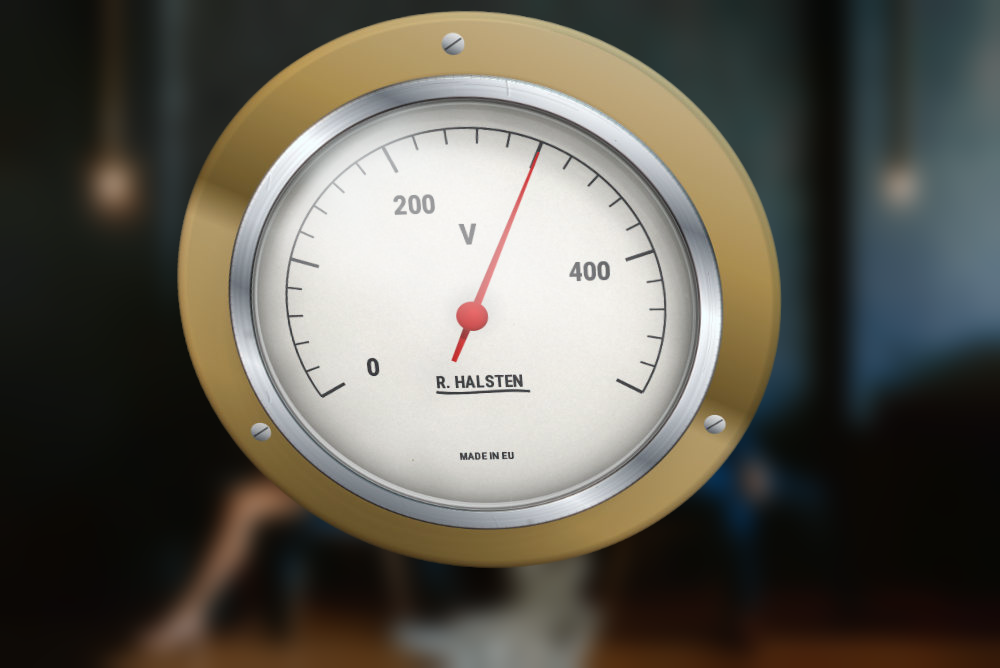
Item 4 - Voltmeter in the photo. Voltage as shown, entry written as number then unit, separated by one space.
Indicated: 300 V
